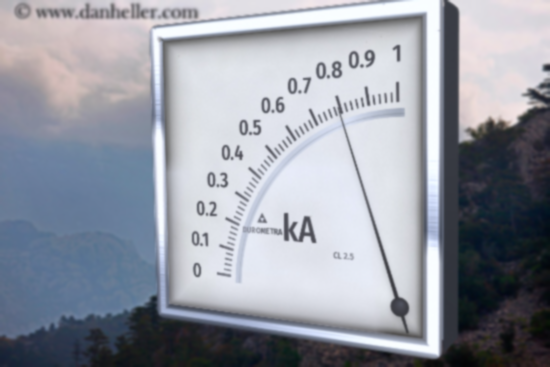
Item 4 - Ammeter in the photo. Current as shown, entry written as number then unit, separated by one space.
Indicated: 0.8 kA
